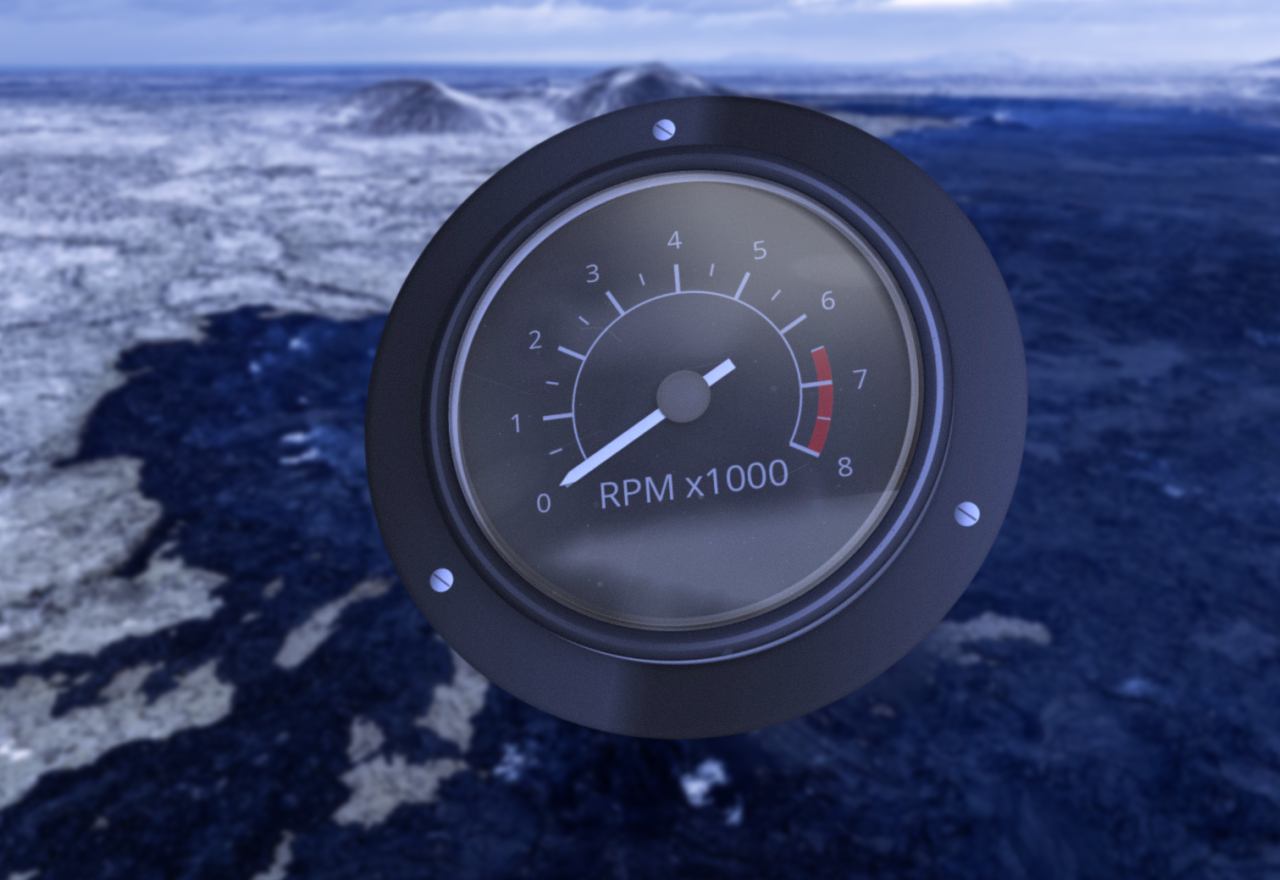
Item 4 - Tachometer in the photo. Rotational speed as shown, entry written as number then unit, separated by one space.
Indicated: 0 rpm
